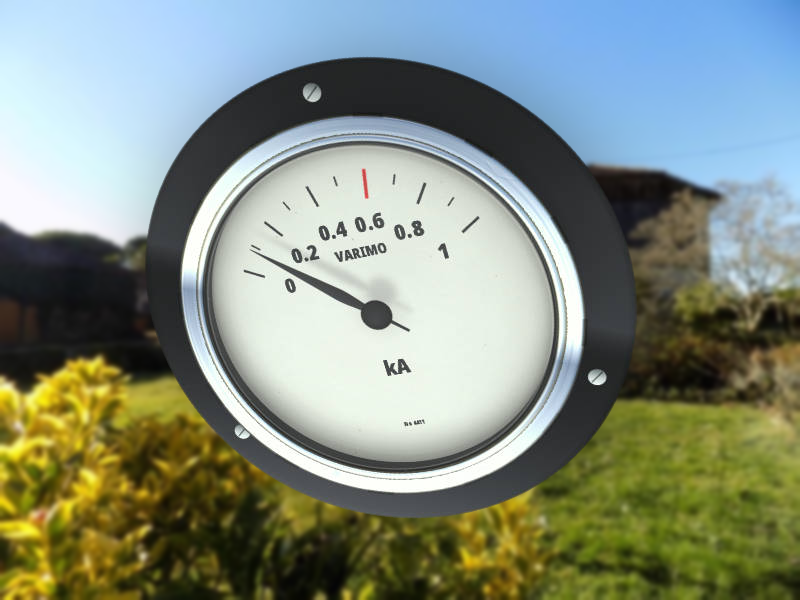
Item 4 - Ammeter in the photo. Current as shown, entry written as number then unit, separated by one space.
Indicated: 0.1 kA
